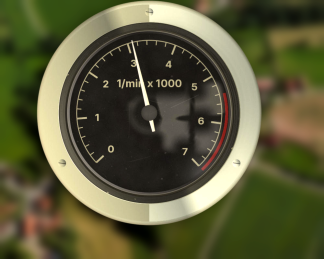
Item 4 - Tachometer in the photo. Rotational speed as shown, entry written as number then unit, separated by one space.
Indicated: 3100 rpm
